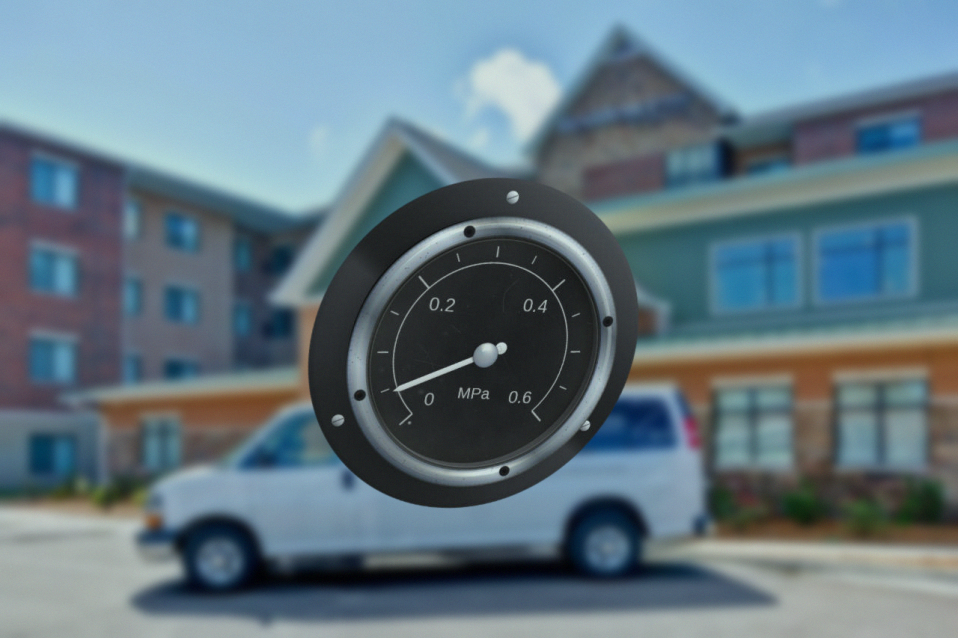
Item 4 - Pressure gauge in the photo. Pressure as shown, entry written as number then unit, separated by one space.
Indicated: 0.05 MPa
